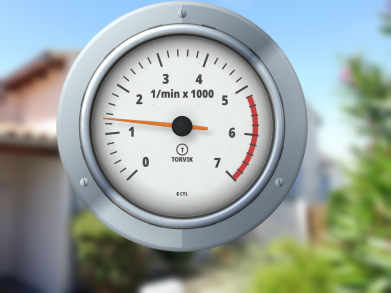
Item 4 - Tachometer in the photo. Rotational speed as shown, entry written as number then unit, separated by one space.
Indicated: 1300 rpm
